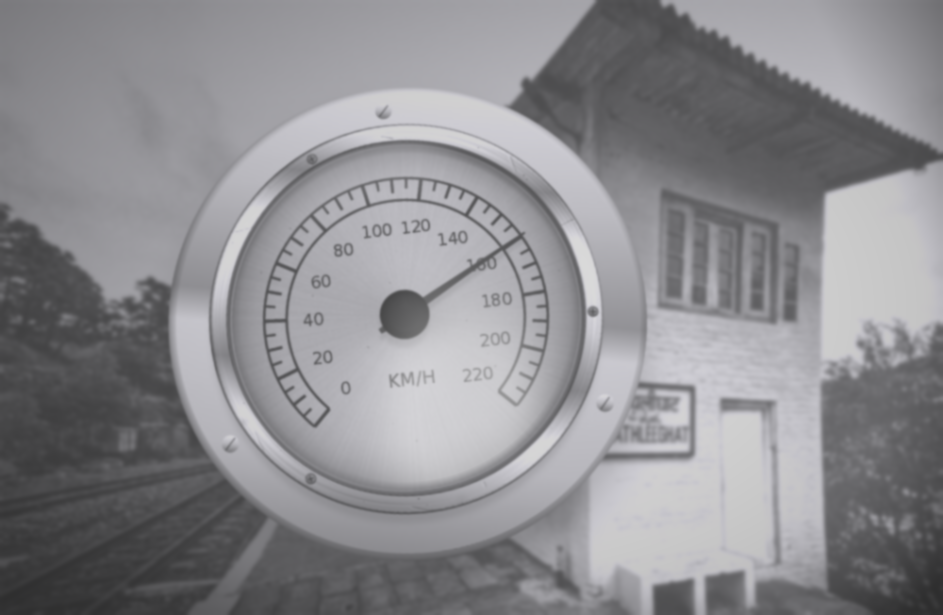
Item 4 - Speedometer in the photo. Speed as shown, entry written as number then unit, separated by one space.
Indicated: 160 km/h
